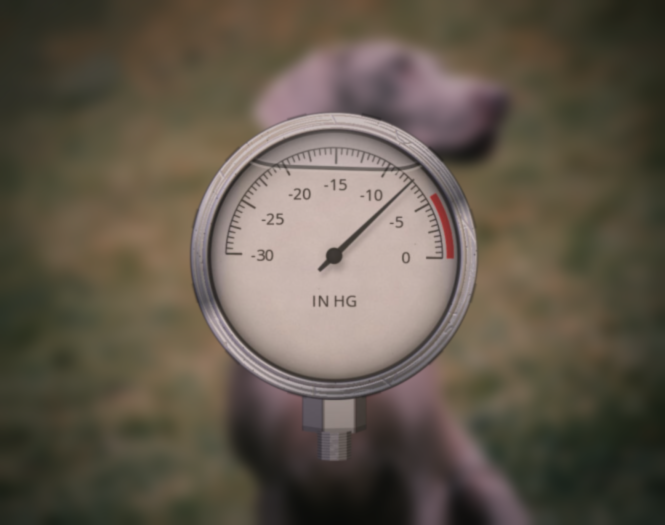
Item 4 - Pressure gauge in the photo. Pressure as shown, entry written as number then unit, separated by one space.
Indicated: -7.5 inHg
